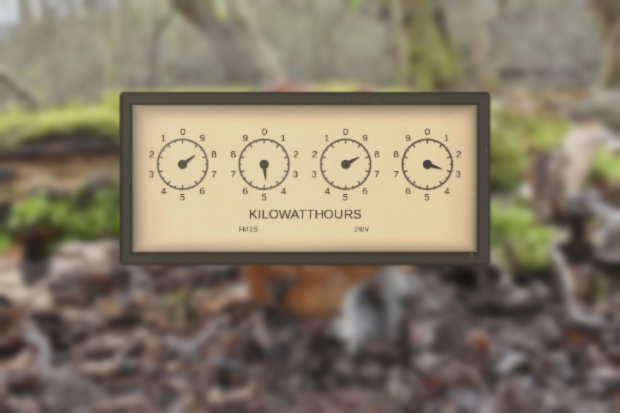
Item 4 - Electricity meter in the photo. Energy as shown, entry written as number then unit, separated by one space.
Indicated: 8483 kWh
